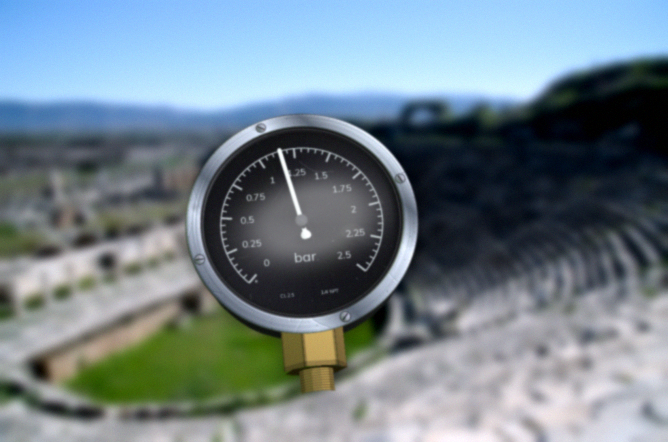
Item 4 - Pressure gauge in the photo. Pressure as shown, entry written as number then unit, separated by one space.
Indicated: 1.15 bar
